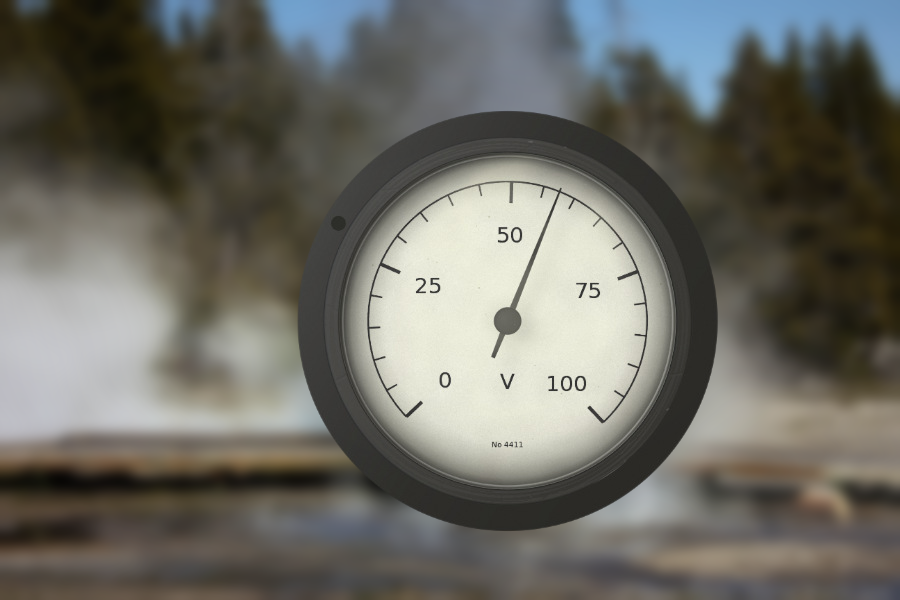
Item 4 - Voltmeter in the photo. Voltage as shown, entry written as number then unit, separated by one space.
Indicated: 57.5 V
